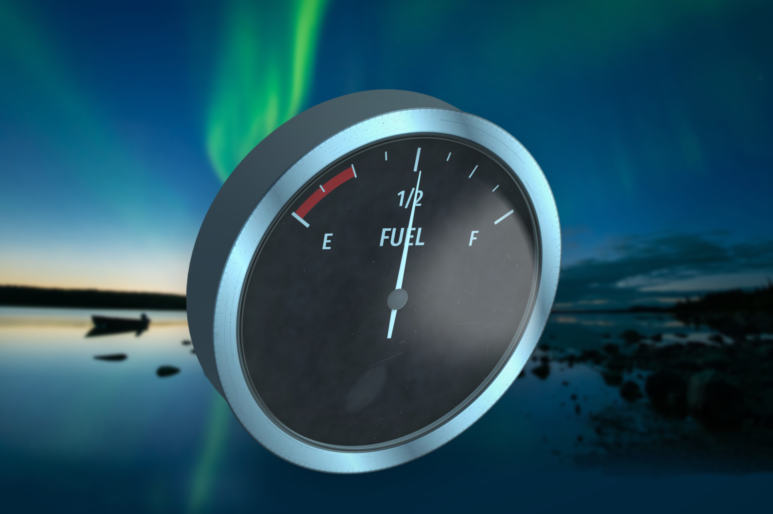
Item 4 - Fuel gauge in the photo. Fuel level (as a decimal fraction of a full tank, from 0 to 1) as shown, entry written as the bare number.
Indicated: 0.5
